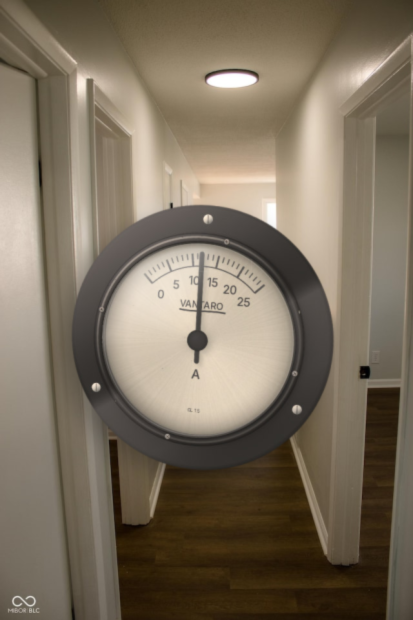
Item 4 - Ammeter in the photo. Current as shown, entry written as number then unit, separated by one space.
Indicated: 12 A
